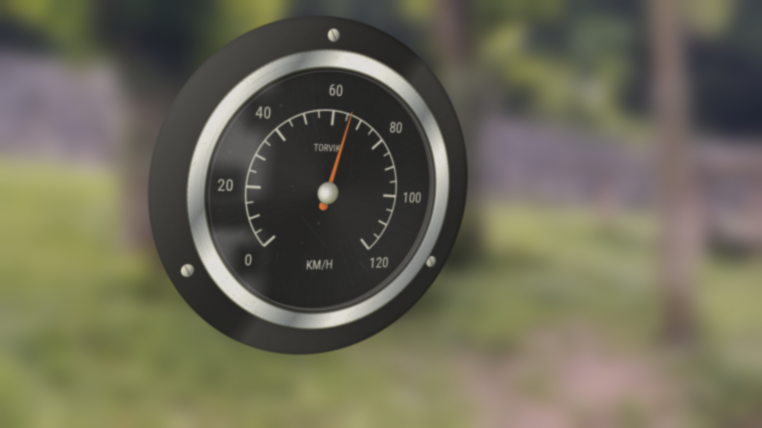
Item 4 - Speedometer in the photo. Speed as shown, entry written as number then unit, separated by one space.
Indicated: 65 km/h
